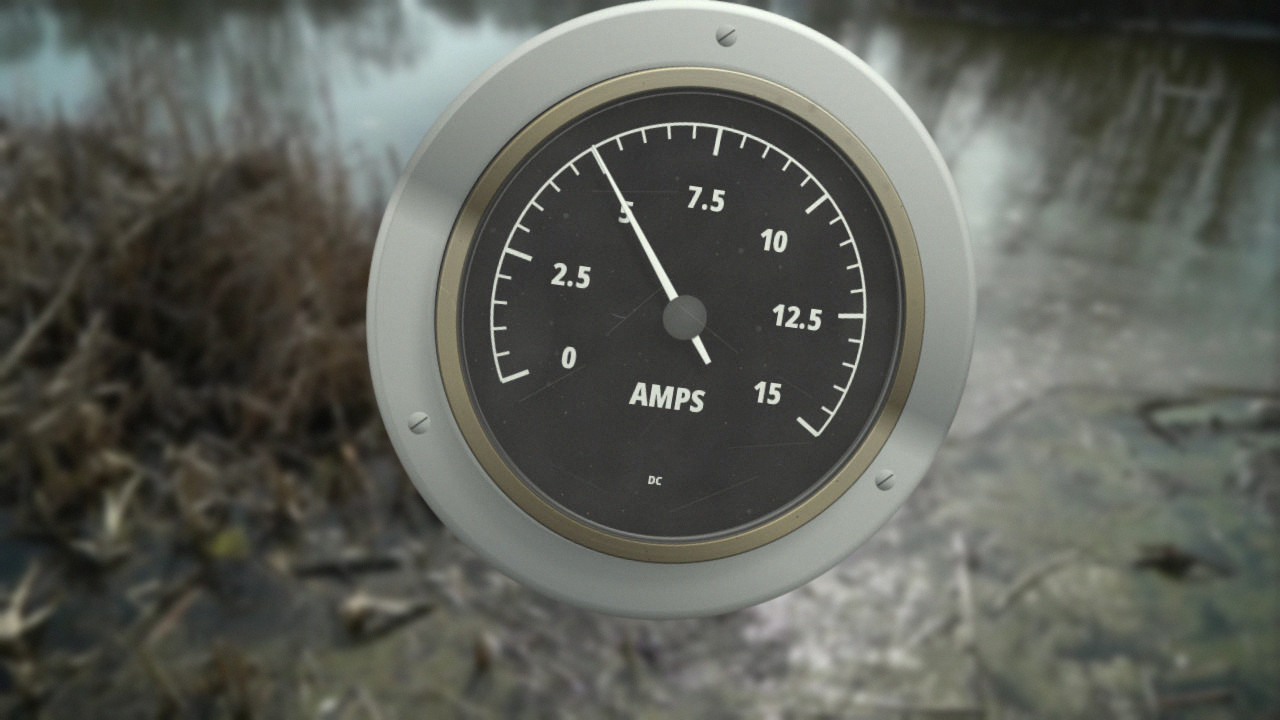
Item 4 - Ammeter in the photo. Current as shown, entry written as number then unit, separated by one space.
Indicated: 5 A
